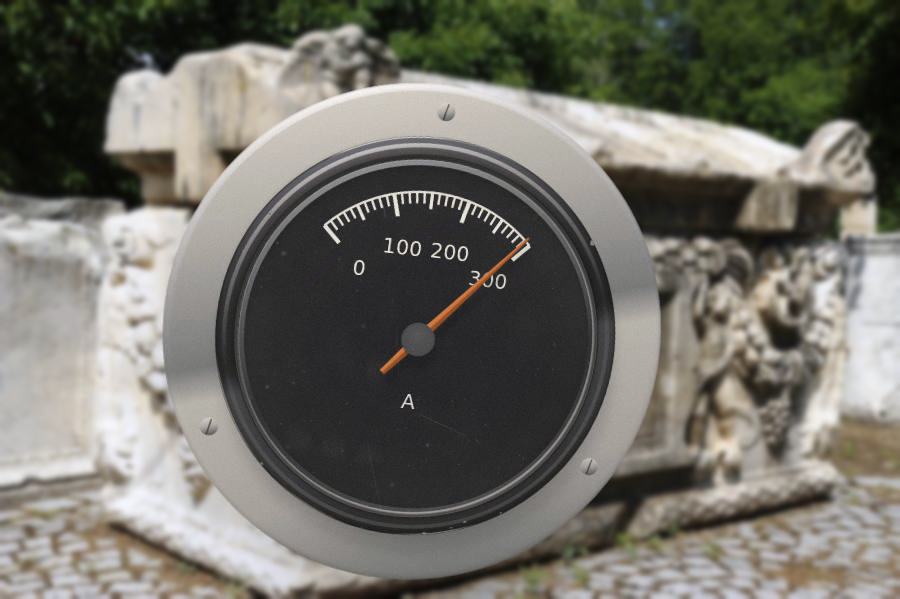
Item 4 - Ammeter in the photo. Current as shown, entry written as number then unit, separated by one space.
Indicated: 290 A
